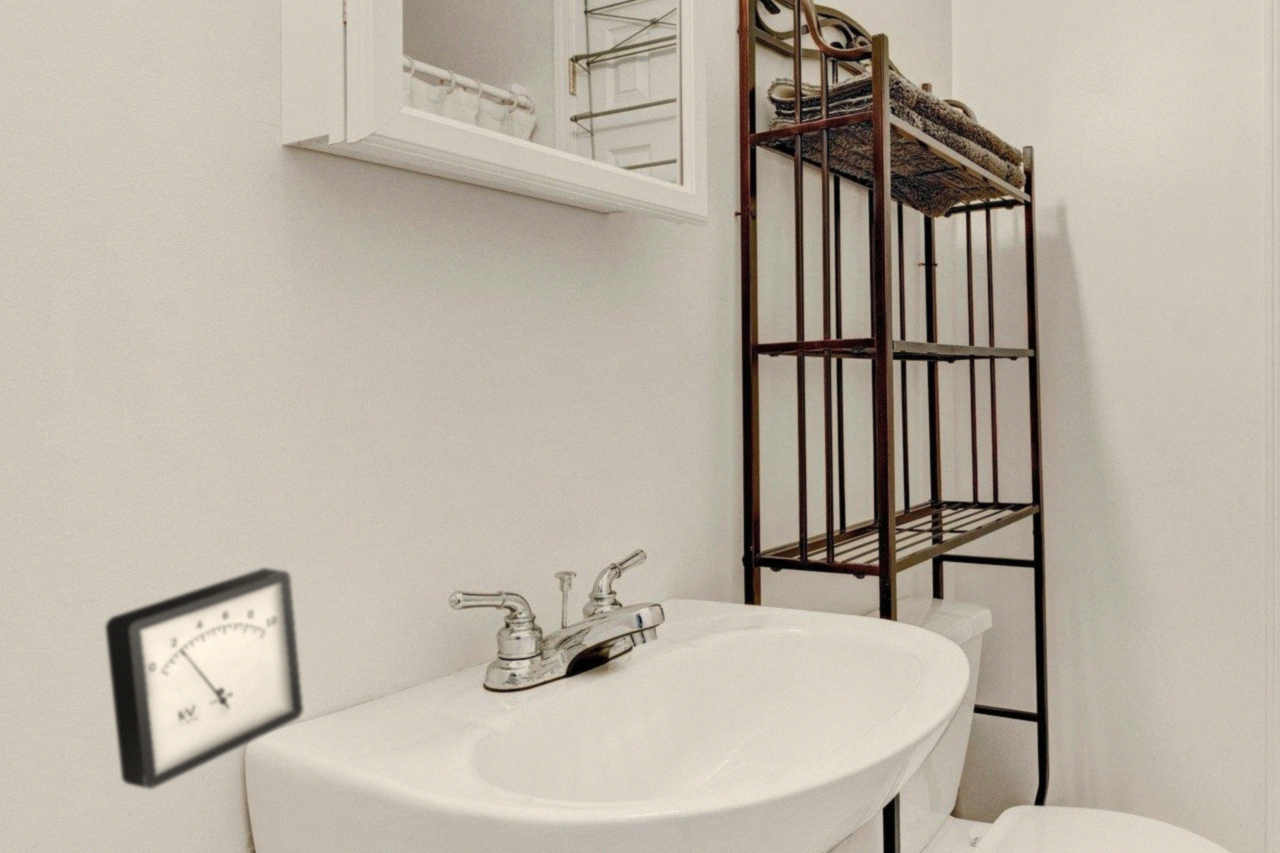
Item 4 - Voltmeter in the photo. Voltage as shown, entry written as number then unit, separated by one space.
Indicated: 2 kV
